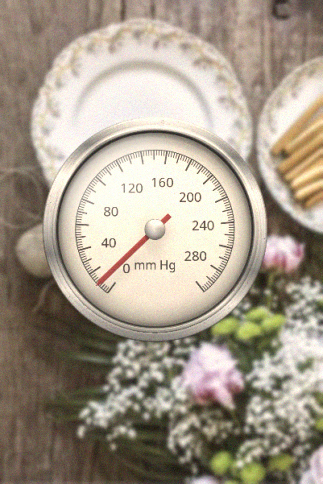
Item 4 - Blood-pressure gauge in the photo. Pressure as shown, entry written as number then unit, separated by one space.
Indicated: 10 mmHg
